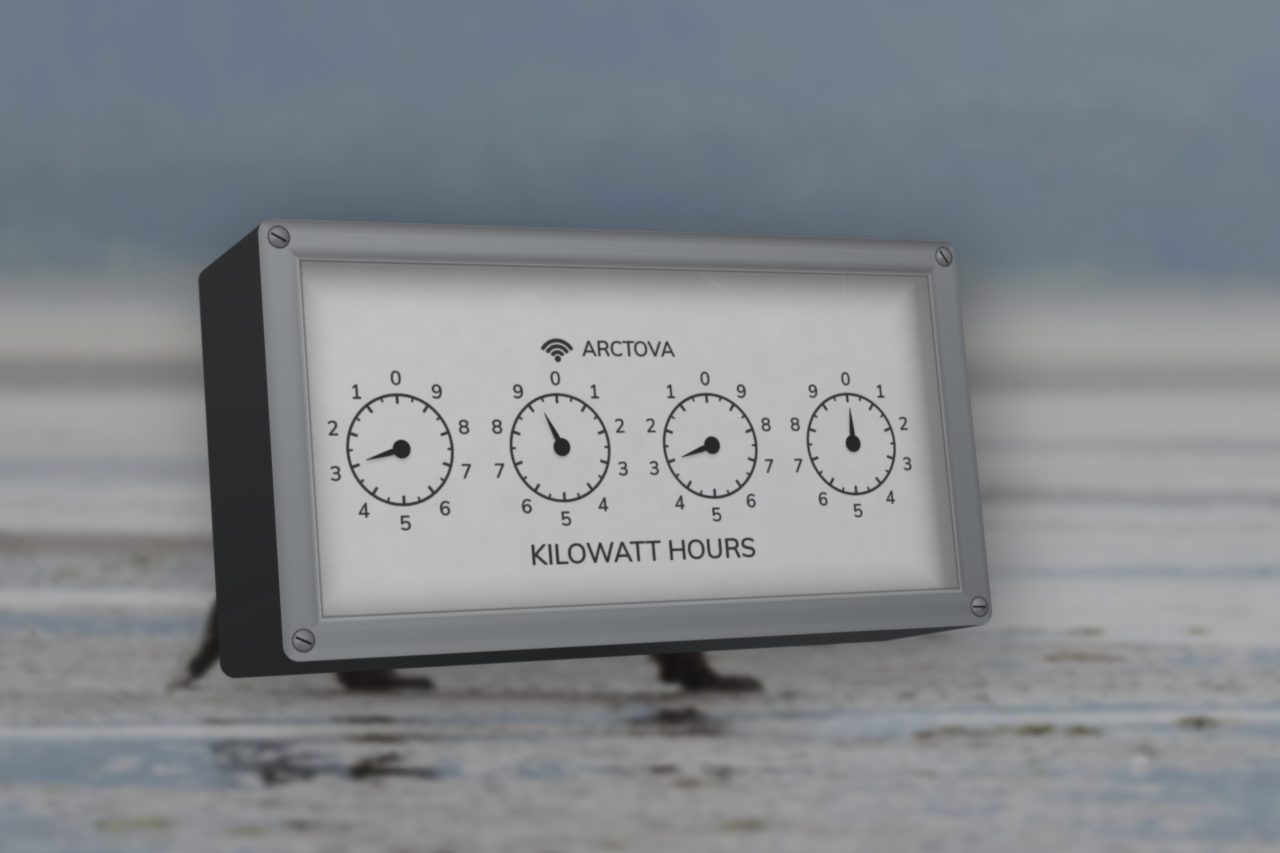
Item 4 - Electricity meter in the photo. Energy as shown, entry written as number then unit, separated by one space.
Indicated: 2930 kWh
